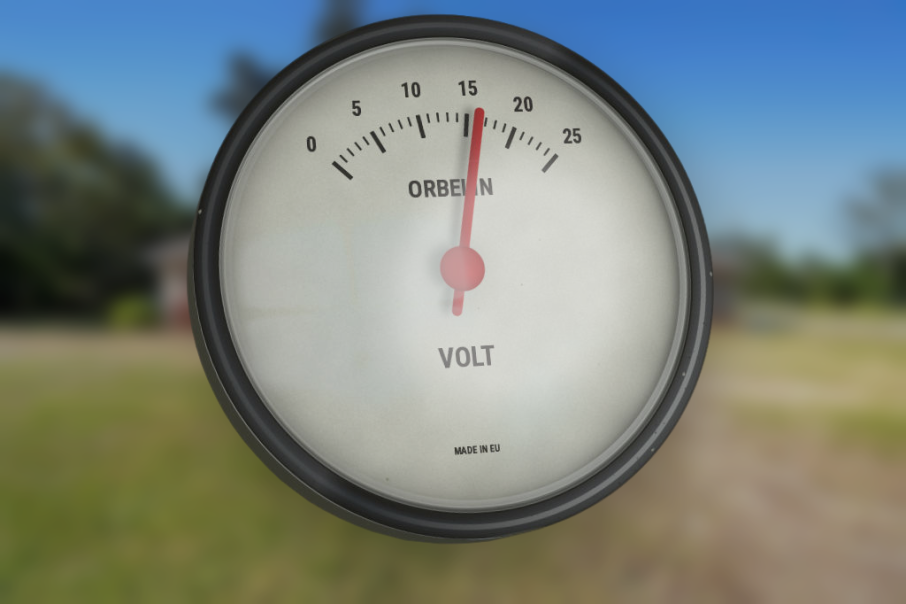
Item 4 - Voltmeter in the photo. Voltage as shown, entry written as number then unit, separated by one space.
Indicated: 16 V
